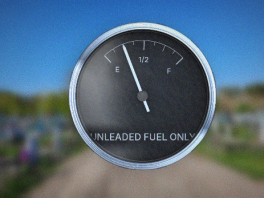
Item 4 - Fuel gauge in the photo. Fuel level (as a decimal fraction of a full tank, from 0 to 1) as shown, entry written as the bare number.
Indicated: 0.25
